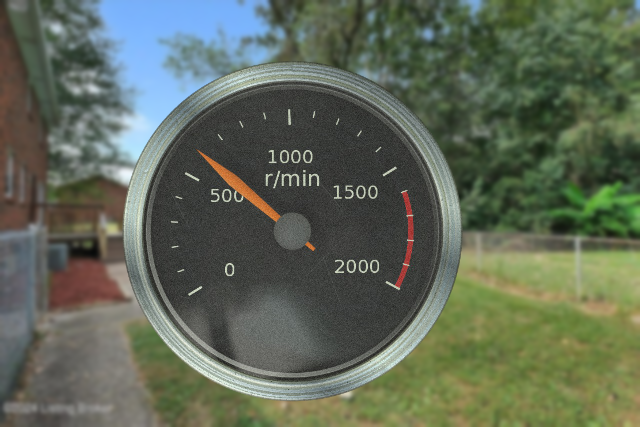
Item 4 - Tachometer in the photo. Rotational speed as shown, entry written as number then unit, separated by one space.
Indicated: 600 rpm
